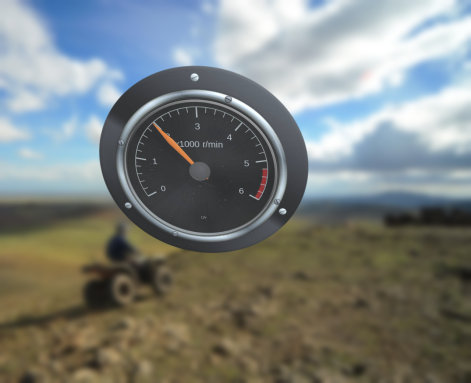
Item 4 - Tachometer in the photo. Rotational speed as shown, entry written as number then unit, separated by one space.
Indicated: 2000 rpm
